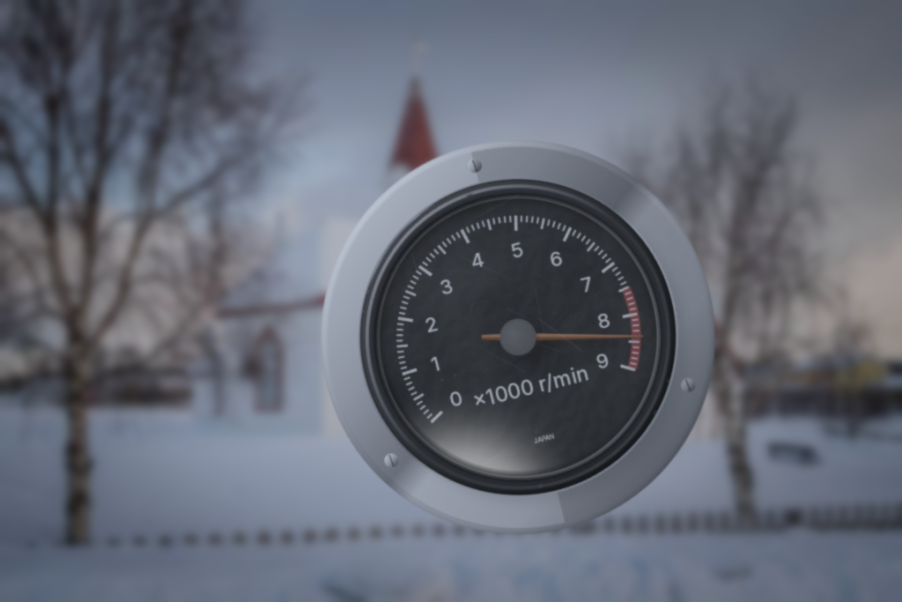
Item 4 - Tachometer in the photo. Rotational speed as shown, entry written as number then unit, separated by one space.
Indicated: 8400 rpm
